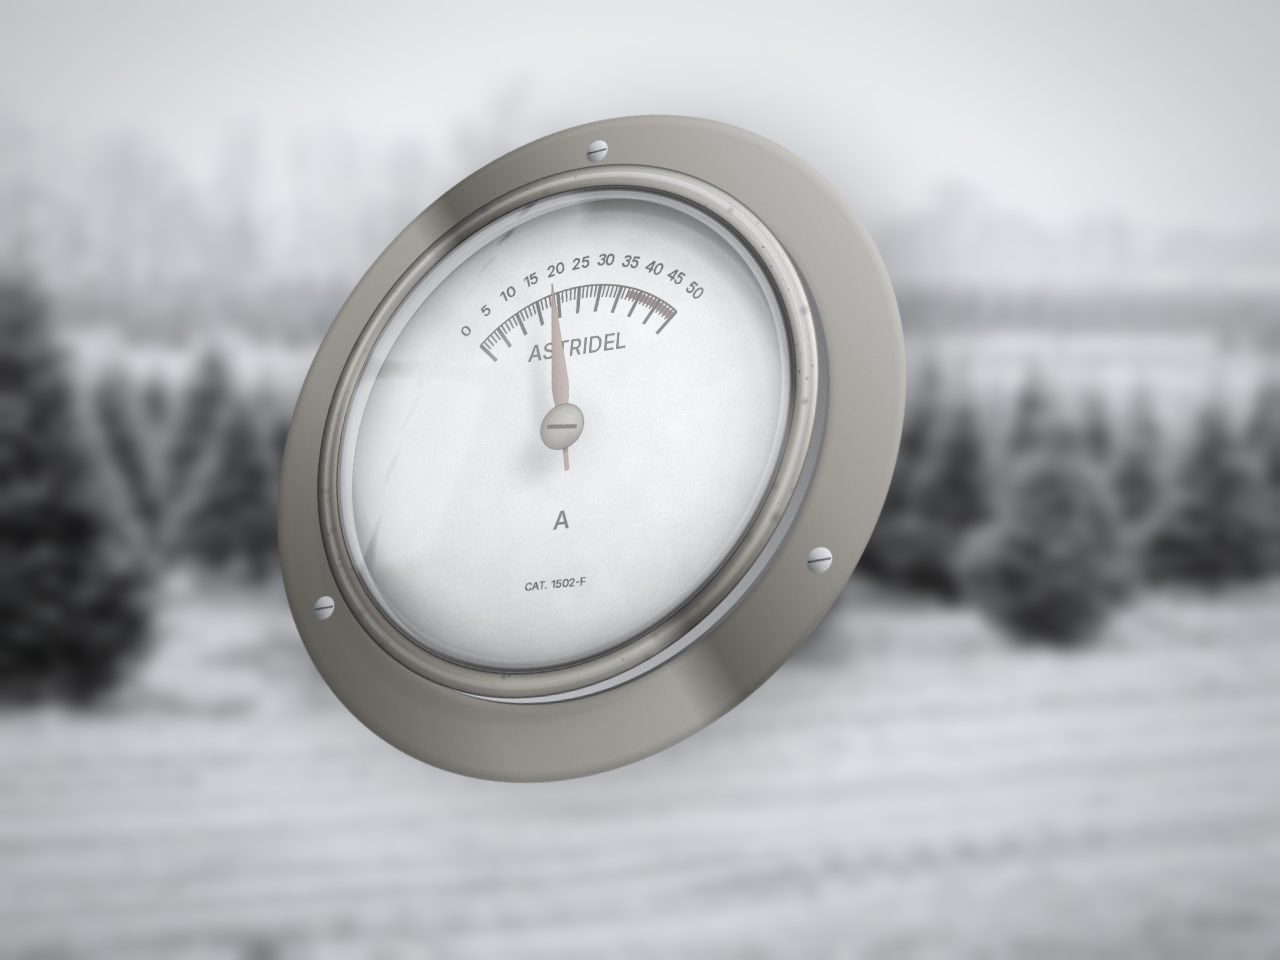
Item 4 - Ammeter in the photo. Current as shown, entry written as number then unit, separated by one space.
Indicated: 20 A
